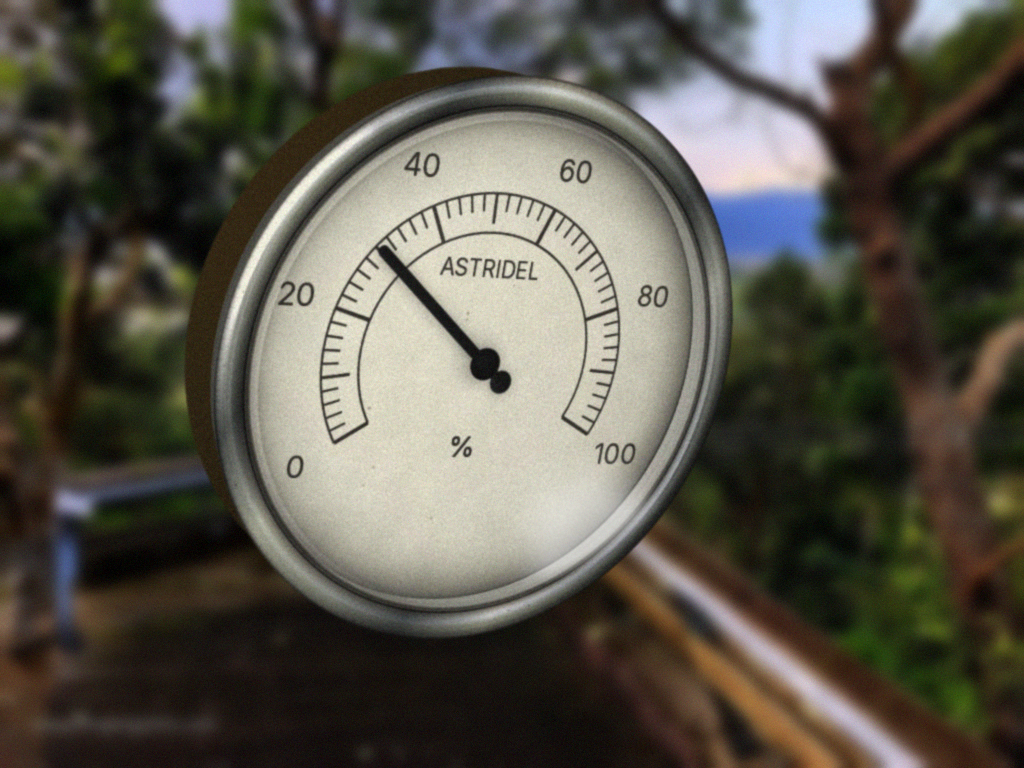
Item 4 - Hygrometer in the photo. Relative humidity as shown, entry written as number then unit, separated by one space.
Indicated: 30 %
